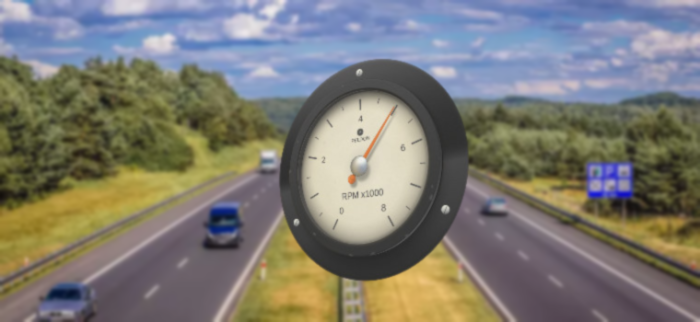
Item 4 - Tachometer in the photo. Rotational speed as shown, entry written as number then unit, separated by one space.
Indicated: 5000 rpm
